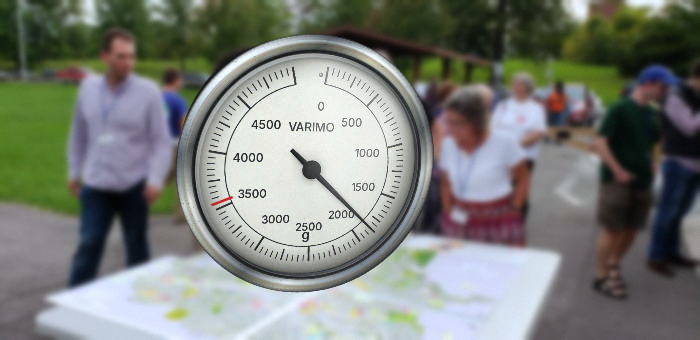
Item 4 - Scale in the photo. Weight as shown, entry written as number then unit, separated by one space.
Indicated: 1850 g
